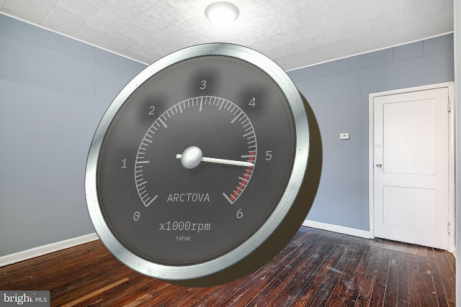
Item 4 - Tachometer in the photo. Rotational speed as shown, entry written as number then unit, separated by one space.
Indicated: 5200 rpm
